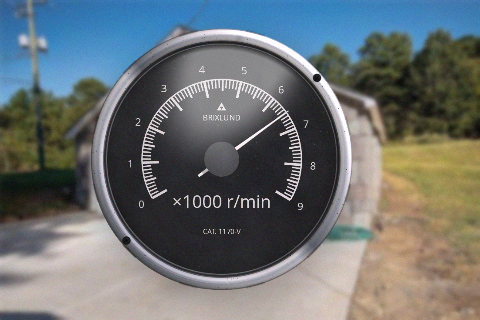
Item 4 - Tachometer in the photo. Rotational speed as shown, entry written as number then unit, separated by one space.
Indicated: 6500 rpm
